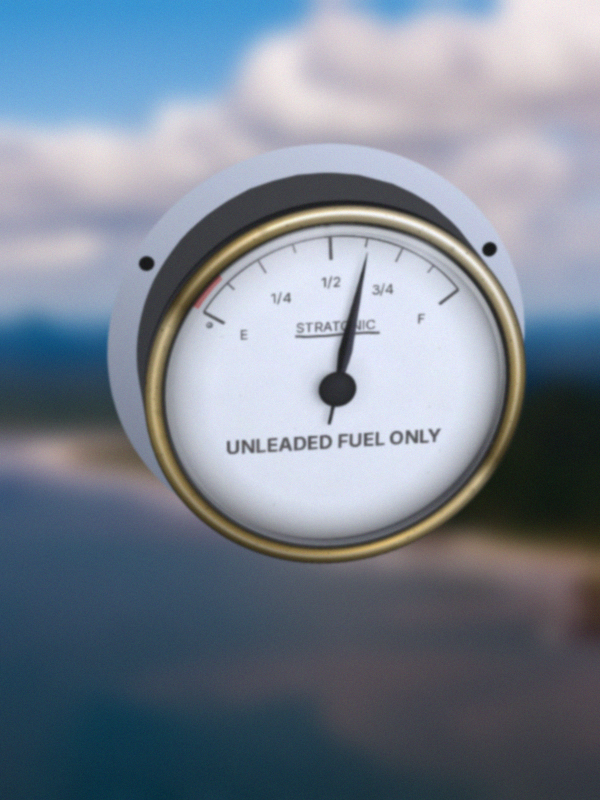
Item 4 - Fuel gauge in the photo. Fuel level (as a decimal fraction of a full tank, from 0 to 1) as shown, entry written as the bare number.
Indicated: 0.625
